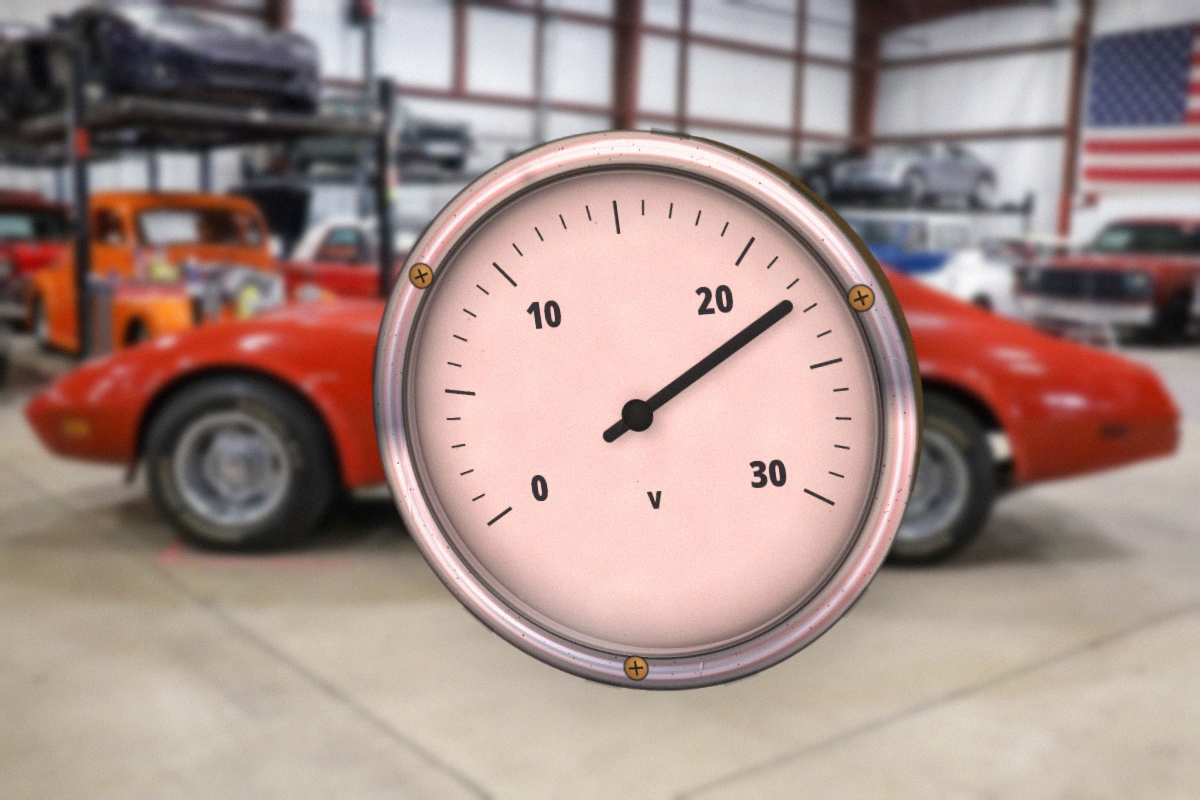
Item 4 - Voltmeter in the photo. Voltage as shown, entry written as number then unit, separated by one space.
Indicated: 22.5 V
